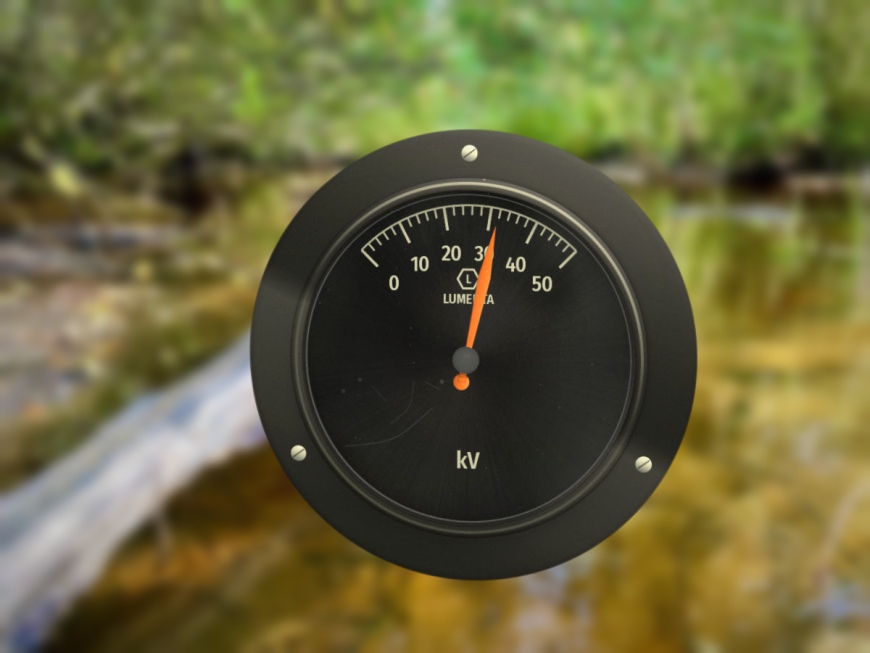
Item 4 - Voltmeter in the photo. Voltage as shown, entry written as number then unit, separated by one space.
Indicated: 32 kV
